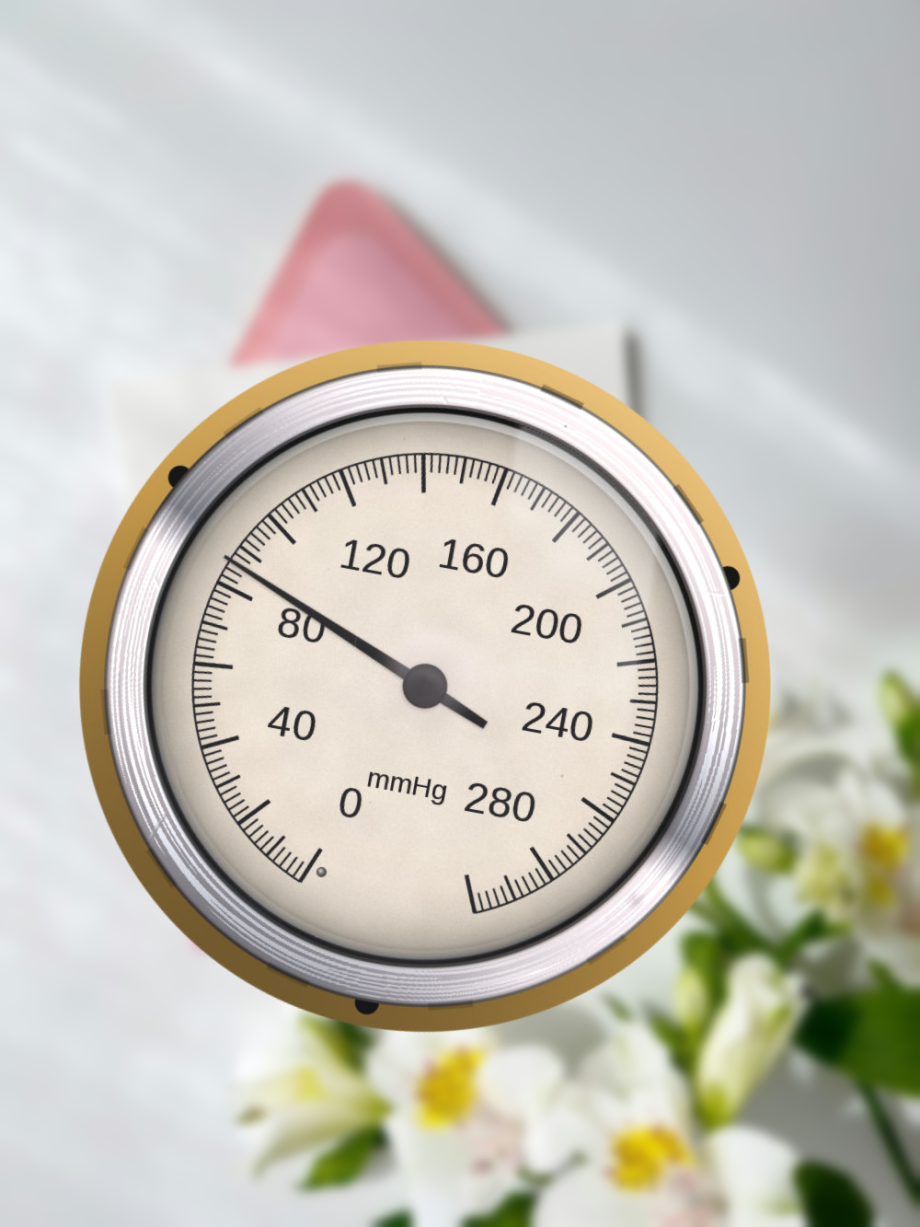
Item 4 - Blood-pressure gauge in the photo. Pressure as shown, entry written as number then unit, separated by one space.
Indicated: 86 mmHg
